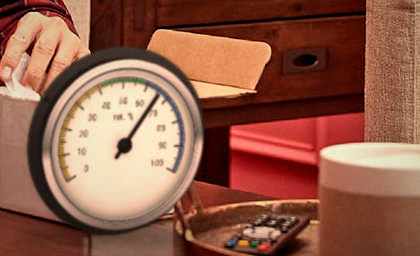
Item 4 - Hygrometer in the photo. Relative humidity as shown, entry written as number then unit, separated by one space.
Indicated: 65 %
